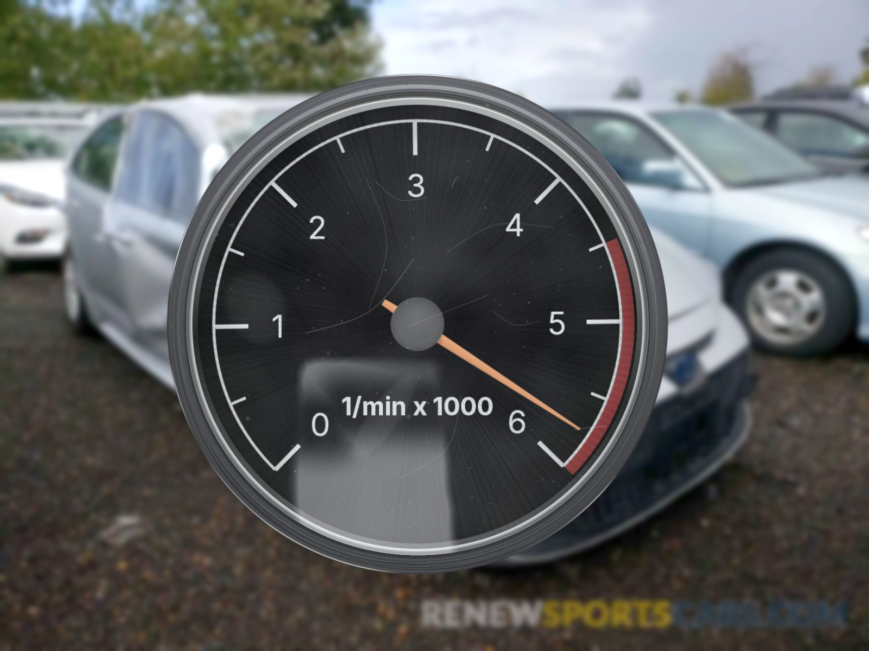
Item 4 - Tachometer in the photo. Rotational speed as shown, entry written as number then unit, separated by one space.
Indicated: 5750 rpm
